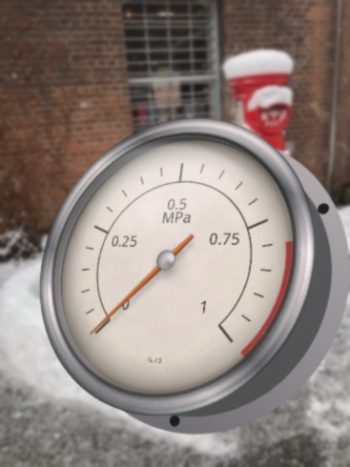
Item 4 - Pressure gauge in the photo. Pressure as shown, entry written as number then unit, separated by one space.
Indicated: 0 MPa
